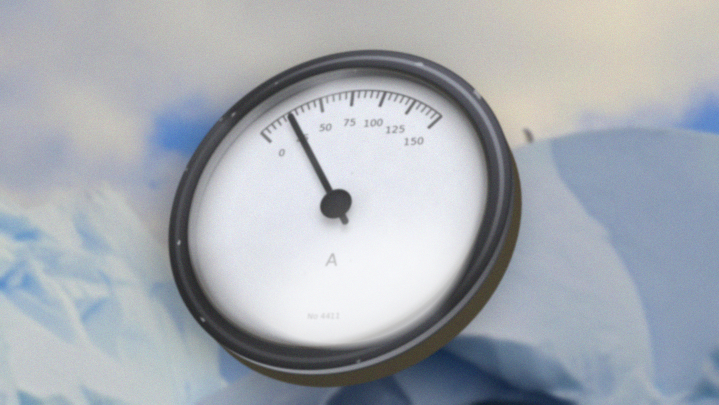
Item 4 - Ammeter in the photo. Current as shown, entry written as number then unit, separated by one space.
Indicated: 25 A
